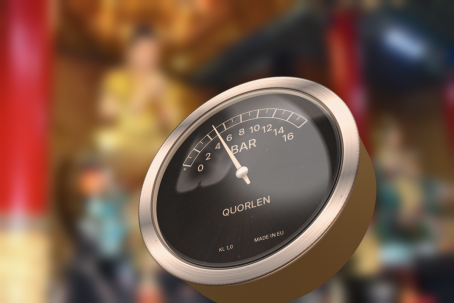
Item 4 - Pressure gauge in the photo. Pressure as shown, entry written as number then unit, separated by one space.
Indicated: 5 bar
